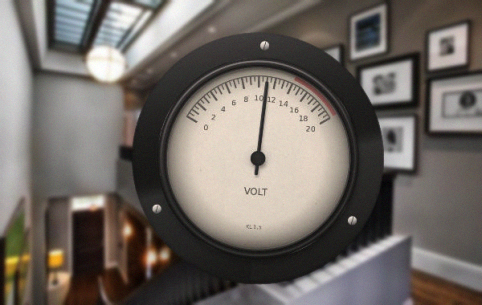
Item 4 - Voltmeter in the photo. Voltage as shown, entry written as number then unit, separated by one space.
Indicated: 11 V
